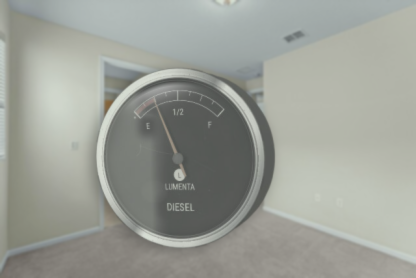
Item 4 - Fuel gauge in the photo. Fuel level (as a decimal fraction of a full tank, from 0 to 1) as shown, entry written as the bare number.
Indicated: 0.25
